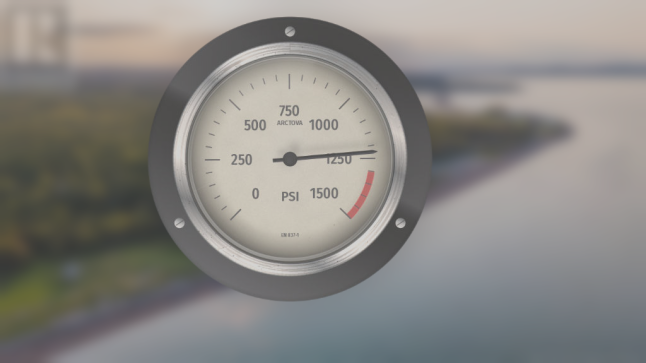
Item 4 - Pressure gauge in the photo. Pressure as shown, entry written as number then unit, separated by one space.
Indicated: 1225 psi
